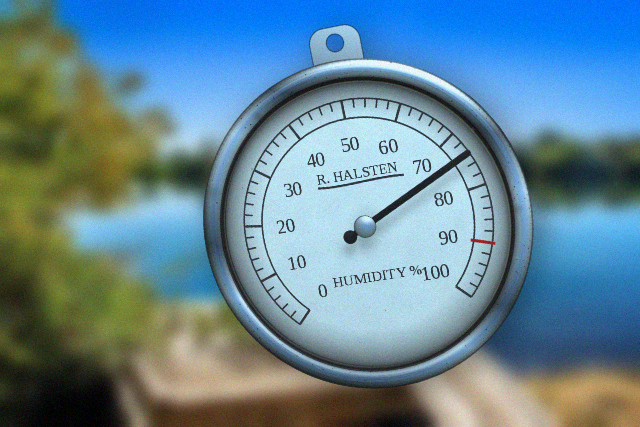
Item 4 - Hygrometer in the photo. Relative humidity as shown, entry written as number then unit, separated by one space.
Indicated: 74 %
